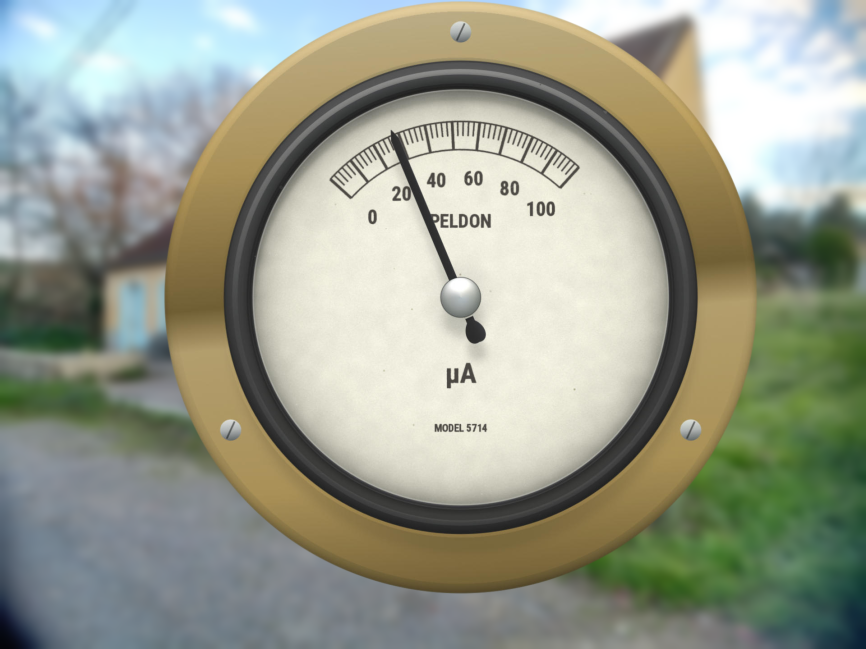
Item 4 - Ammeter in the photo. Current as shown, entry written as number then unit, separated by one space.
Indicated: 28 µA
